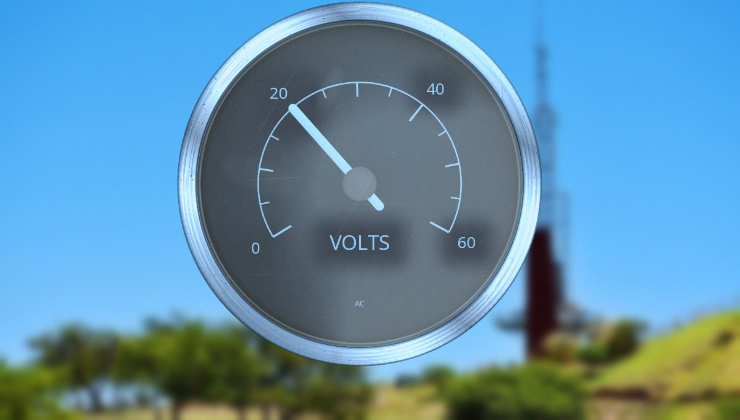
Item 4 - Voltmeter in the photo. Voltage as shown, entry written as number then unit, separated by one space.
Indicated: 20 V
